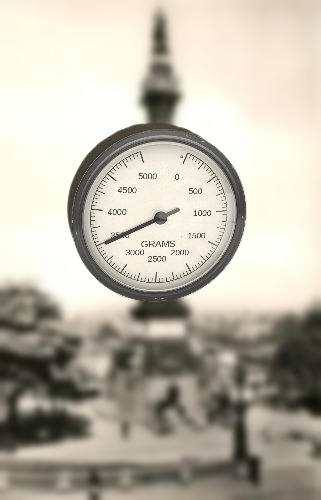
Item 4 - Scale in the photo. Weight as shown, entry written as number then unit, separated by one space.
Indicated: 3500 g
